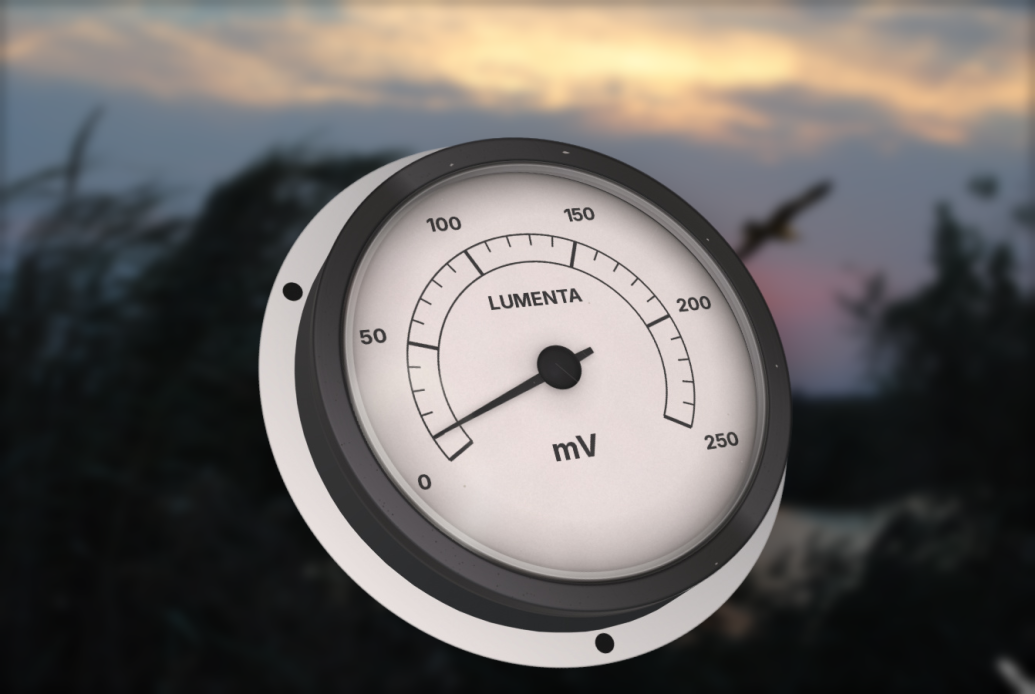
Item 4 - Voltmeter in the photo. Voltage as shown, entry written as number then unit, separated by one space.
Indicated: 10 mV
